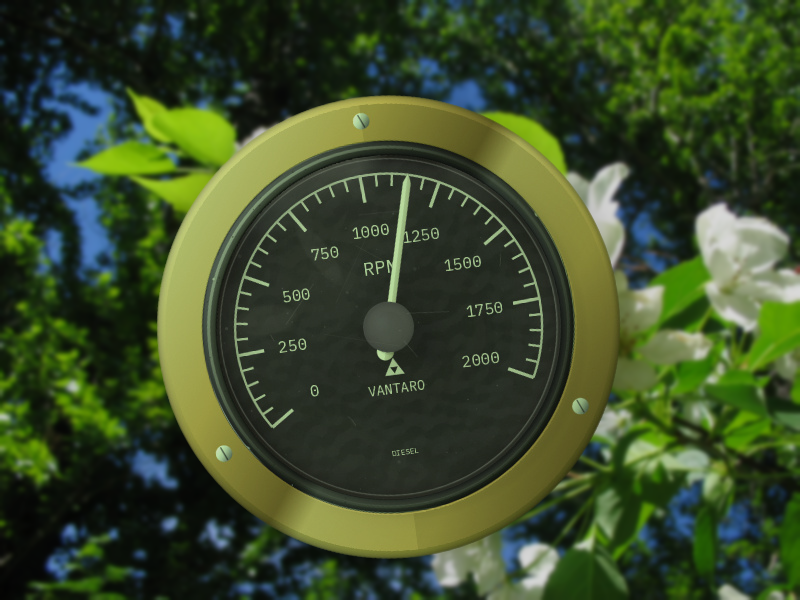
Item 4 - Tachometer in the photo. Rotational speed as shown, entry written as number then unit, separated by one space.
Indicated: 1150 rpm
